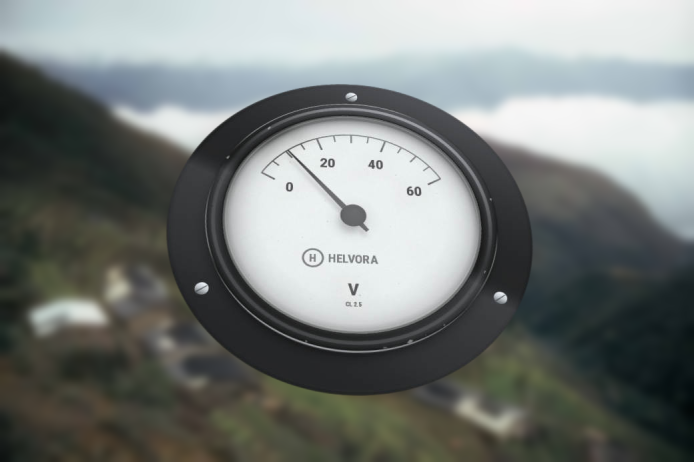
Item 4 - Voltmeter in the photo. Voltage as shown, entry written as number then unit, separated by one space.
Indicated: 10 V
